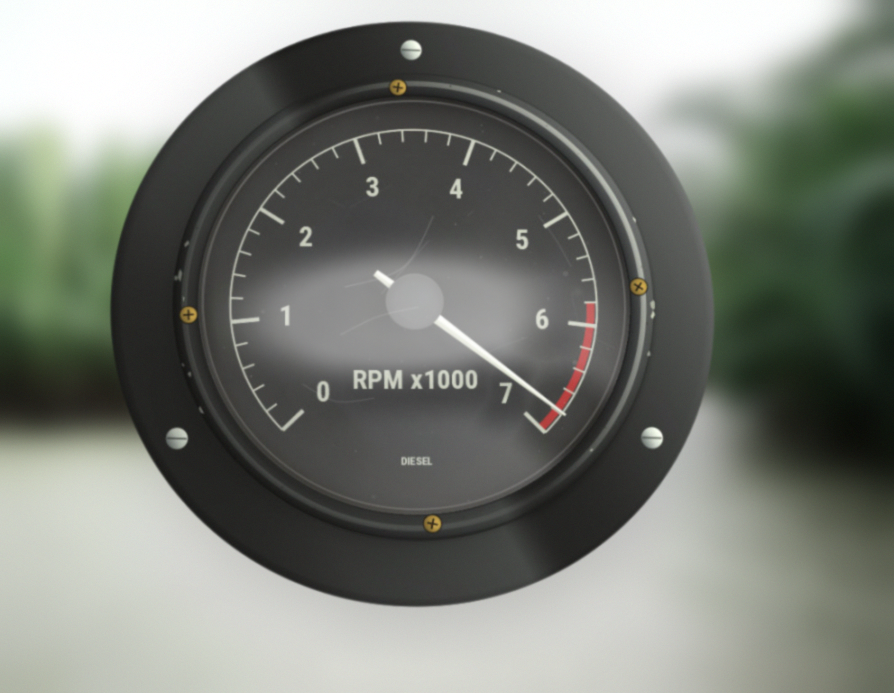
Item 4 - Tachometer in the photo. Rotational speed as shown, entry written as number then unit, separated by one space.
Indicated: 6800 rpm
